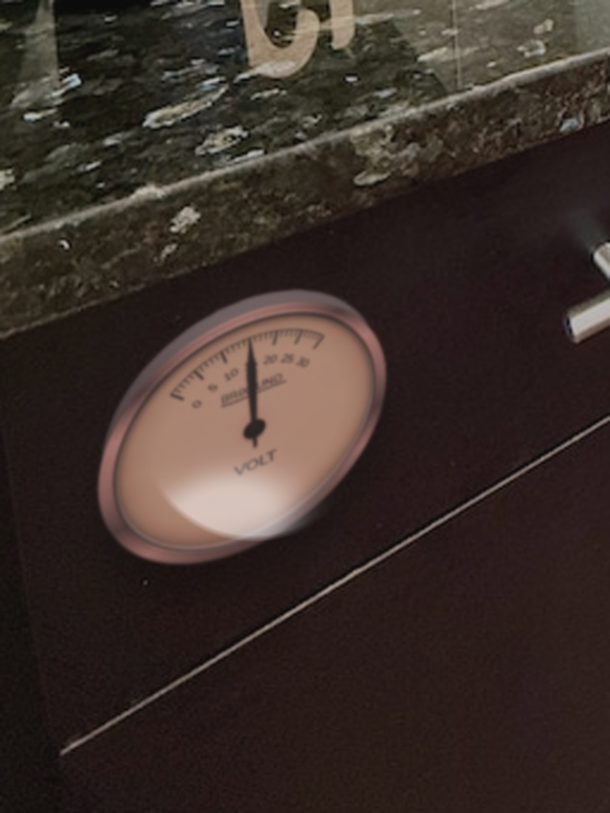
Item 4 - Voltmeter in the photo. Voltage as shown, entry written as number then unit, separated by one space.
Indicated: 15 V
